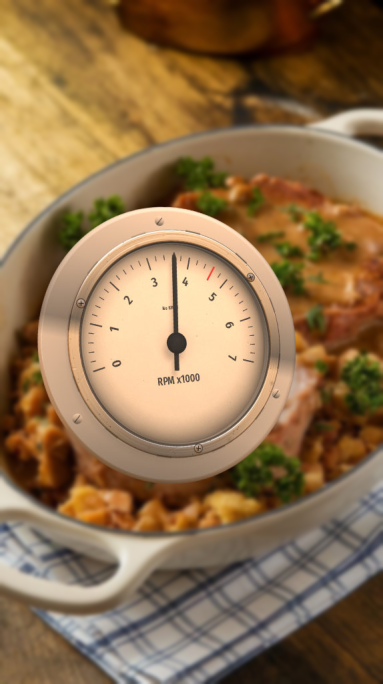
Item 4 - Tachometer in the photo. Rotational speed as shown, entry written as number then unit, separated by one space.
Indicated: 3600 rpm
